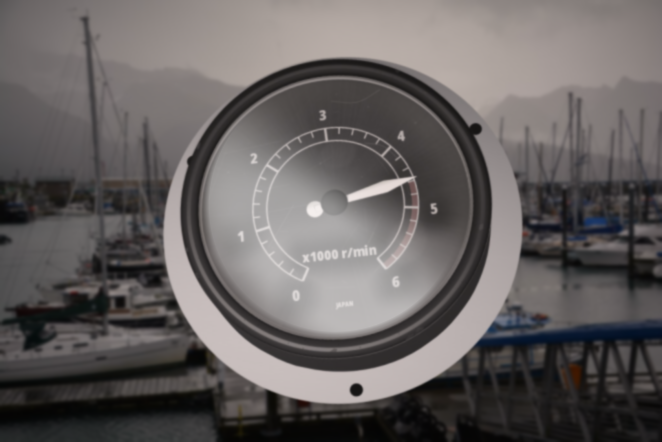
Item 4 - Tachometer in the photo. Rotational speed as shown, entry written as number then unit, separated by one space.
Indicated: 4600 rpm
